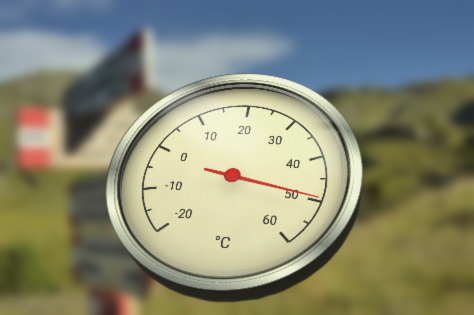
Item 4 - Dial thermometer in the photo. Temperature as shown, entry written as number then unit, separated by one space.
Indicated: 50 °C
